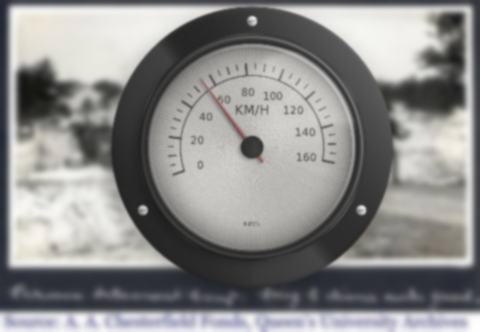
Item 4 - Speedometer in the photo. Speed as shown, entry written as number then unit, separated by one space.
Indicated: 55 km/h
